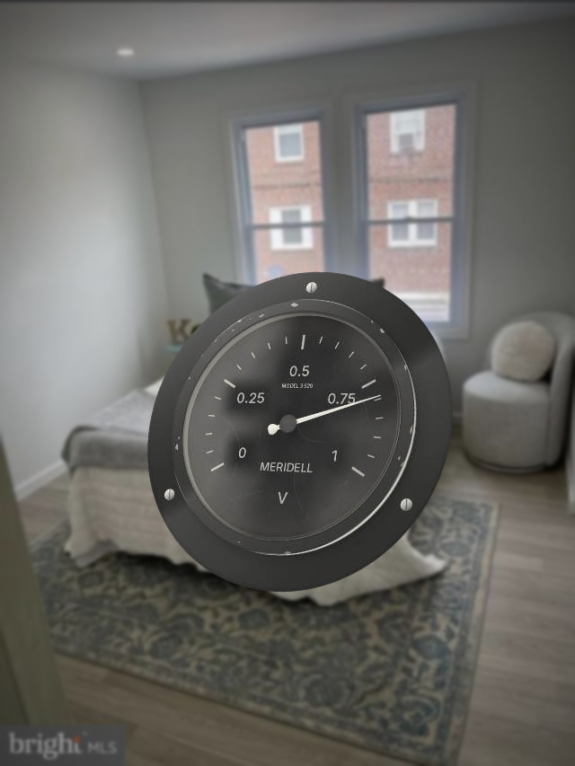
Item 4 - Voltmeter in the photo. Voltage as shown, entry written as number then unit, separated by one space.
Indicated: 0.8 V
